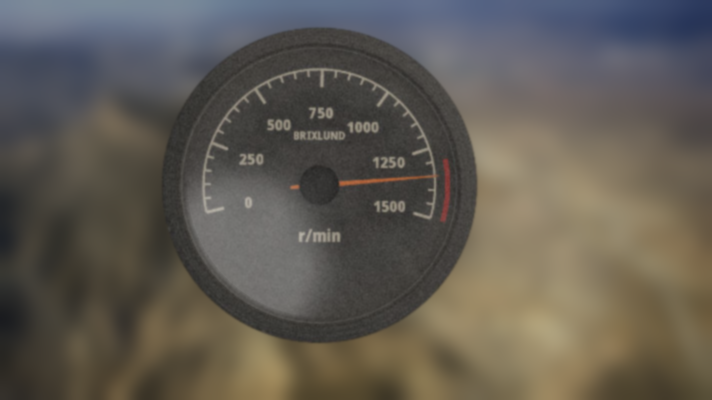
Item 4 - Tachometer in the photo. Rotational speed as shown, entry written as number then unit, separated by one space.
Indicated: 1350 rpm
